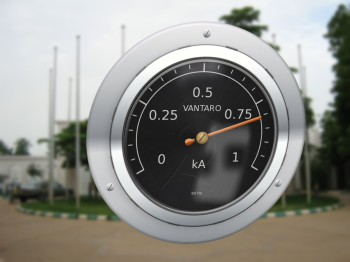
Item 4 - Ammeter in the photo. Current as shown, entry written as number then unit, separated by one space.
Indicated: 0.8 kA
